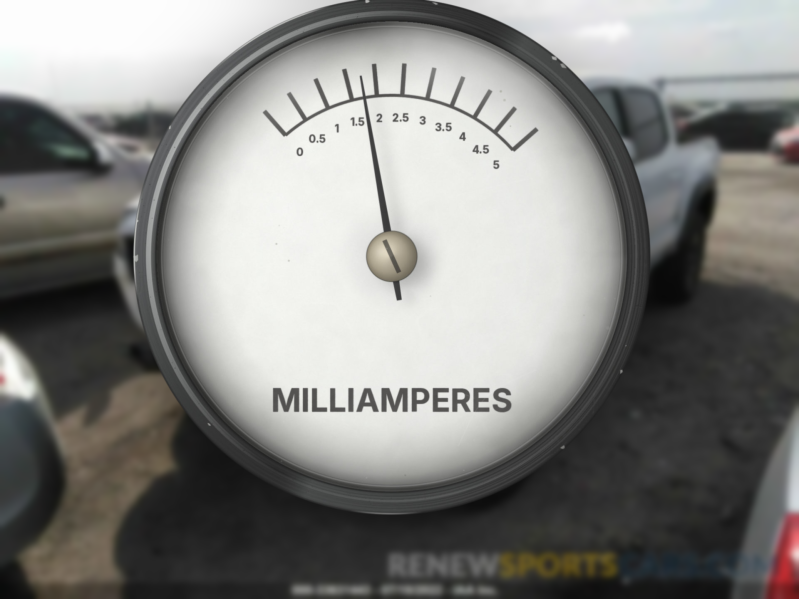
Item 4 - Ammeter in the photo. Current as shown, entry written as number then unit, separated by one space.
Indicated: 1.75 mA
